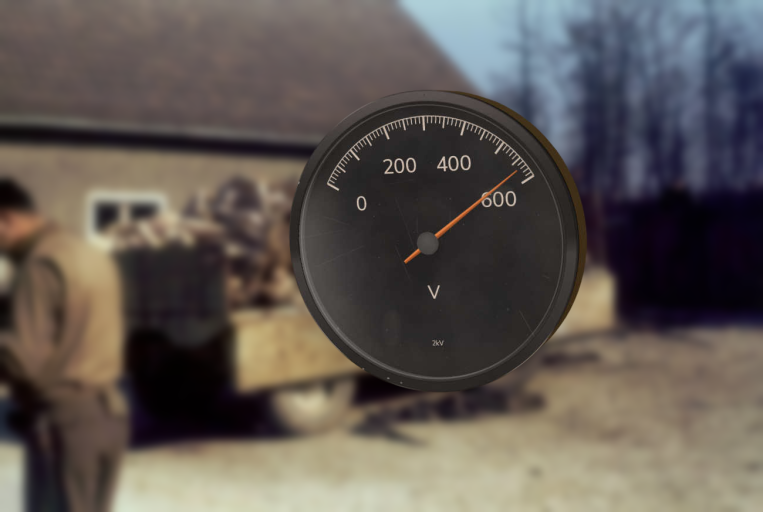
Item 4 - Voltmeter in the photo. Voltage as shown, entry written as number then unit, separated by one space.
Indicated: 570 V
